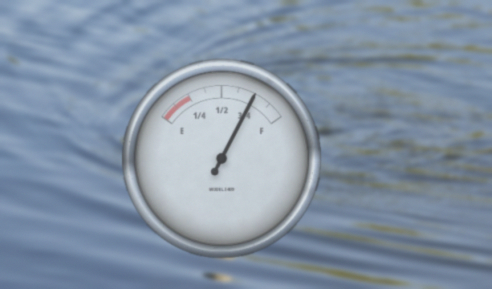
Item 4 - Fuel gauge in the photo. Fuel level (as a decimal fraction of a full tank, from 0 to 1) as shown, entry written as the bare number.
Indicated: 0.75
